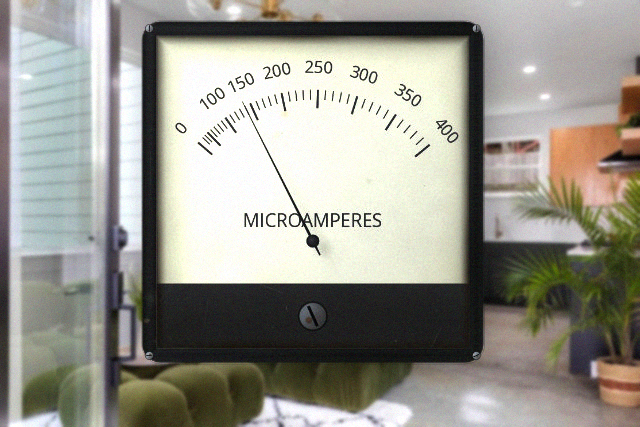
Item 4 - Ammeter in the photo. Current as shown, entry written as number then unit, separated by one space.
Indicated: 140 µA
